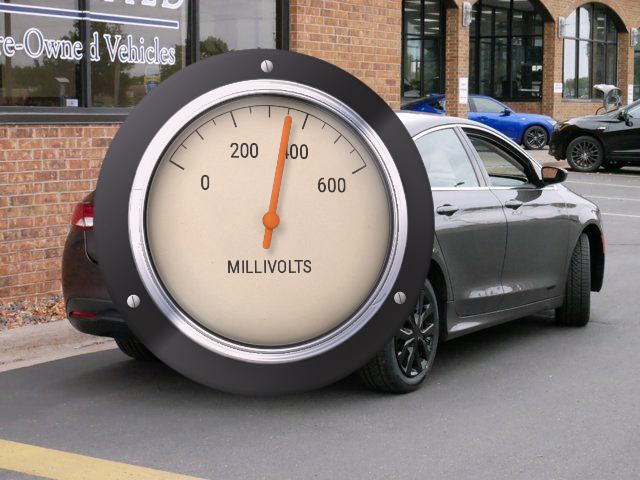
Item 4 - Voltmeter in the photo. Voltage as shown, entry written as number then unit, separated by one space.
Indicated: 350 mV
